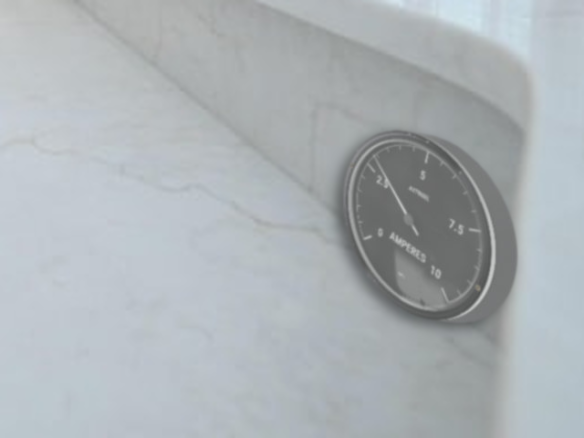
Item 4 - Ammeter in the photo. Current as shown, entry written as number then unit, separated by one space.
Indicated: 3 A
